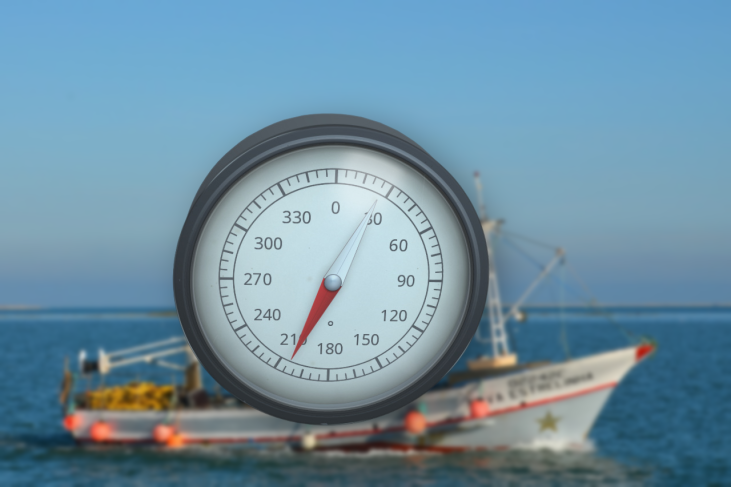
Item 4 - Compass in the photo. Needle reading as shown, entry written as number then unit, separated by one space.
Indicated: 205 °
